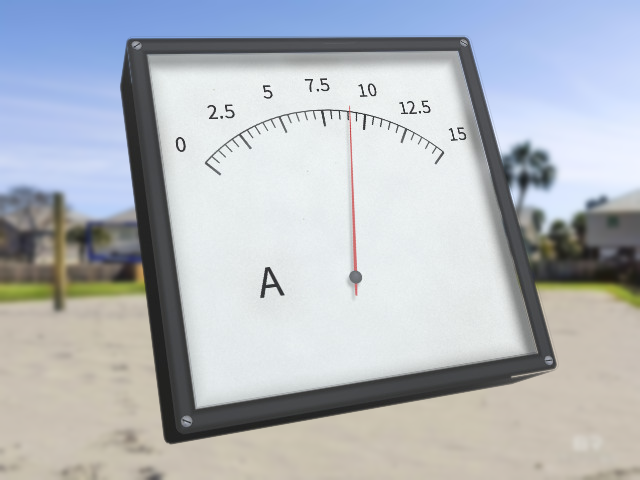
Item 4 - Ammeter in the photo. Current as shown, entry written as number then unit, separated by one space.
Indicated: 9 A
